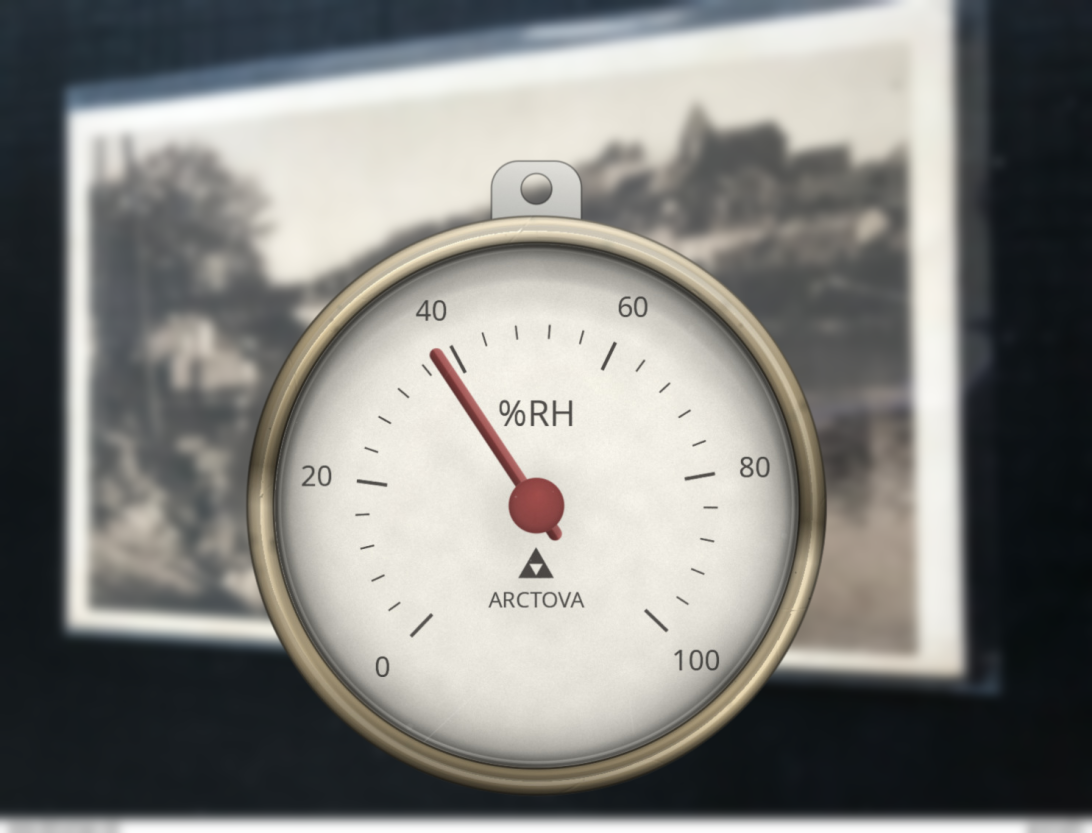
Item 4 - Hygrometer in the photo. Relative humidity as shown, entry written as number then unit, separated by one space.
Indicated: 38 %
